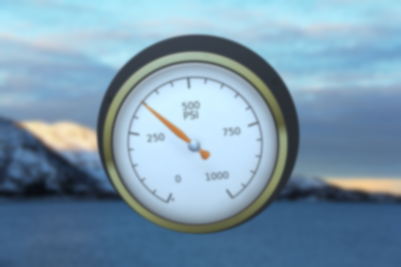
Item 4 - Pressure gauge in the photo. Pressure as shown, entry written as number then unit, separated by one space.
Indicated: 350 psi
